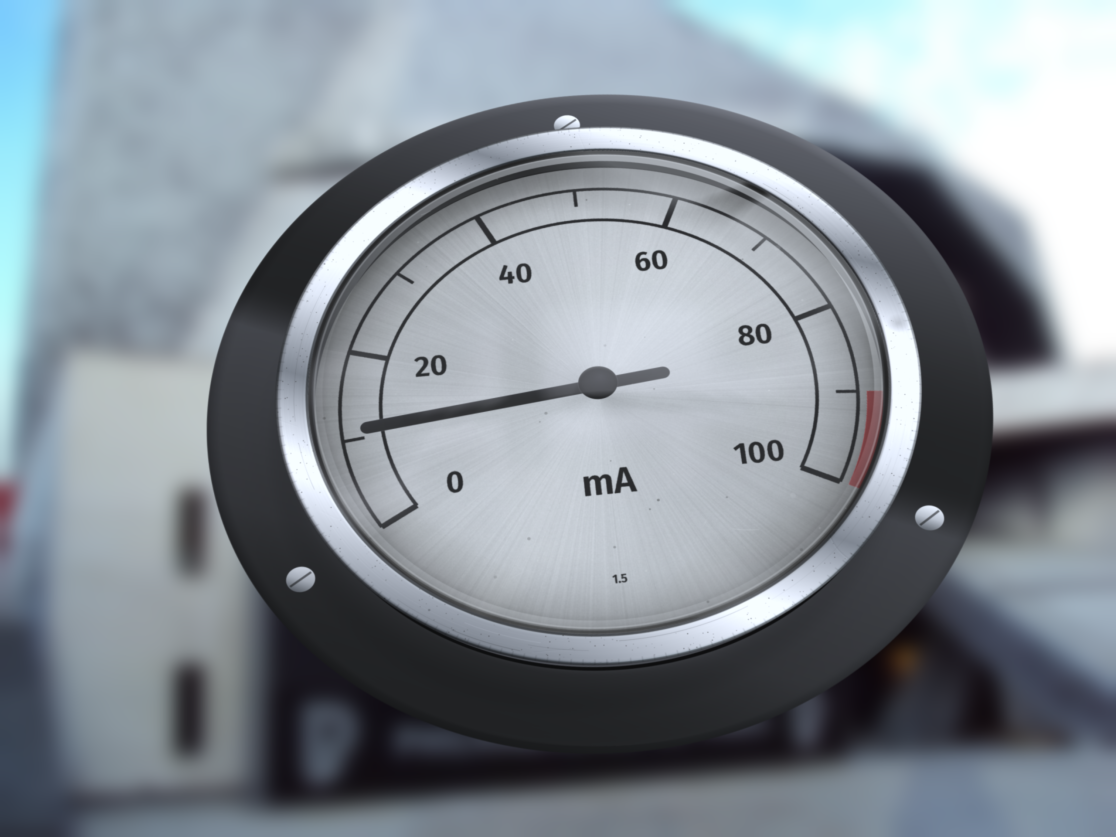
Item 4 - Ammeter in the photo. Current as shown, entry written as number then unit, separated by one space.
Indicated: 10 mA
